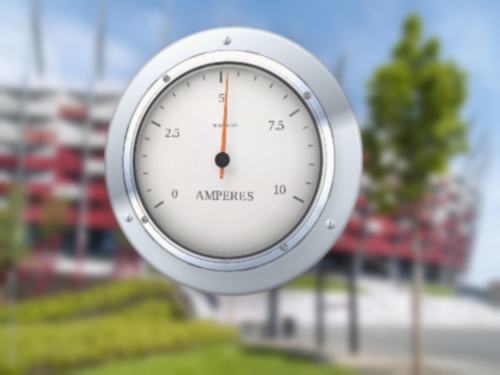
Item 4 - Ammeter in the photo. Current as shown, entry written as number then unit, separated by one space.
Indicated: 5.25 A
